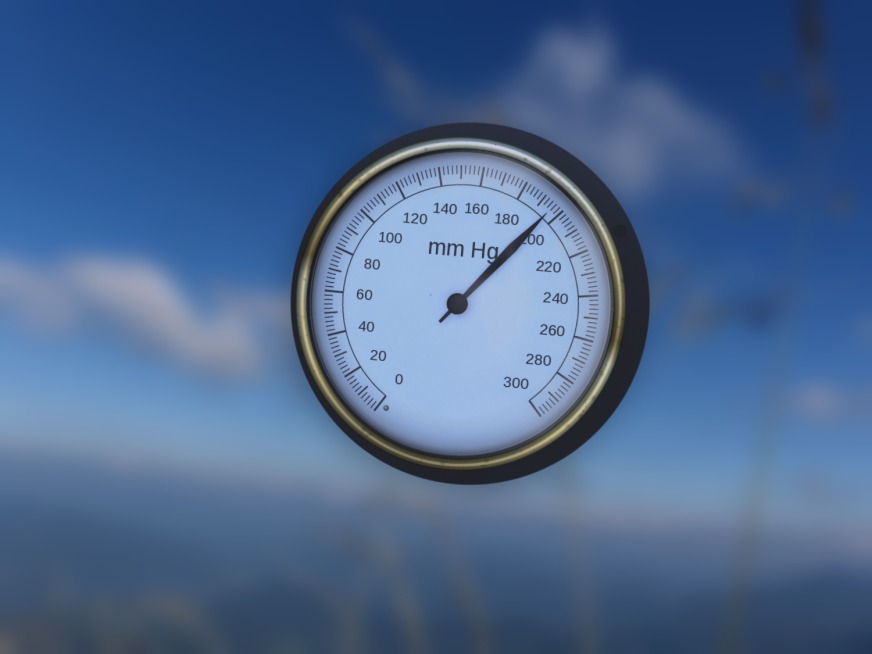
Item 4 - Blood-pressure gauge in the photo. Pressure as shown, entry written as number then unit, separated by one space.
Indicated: 196 mmHg
